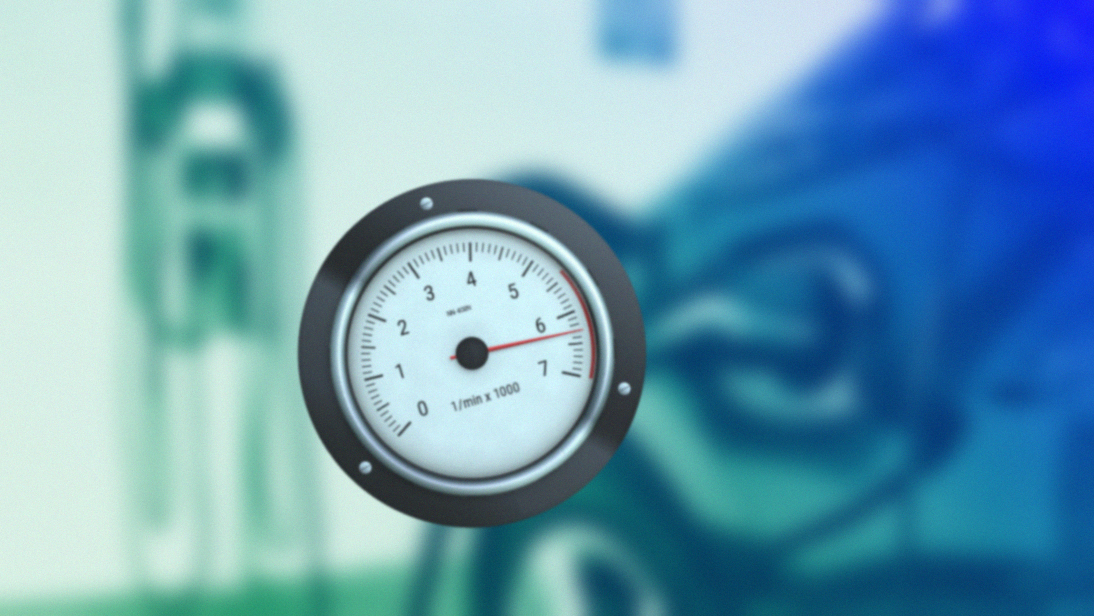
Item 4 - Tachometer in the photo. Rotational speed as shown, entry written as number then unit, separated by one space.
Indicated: 6300 rpm
